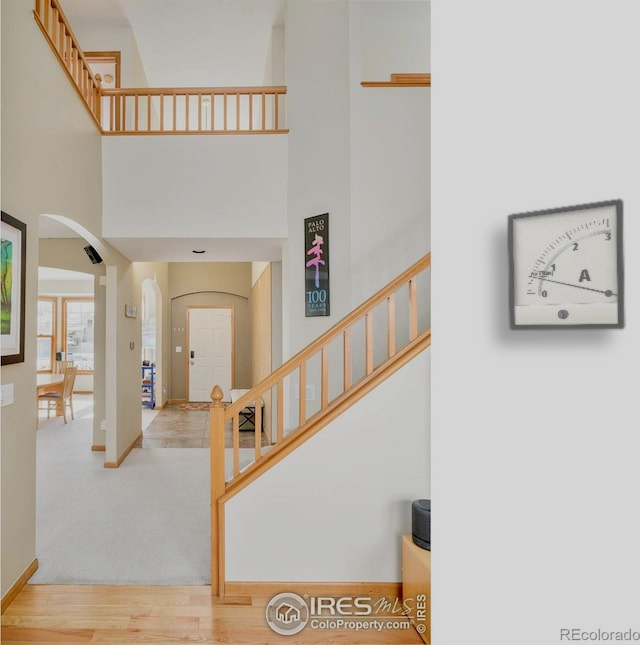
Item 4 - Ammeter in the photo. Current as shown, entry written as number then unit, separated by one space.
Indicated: 0.5 A
